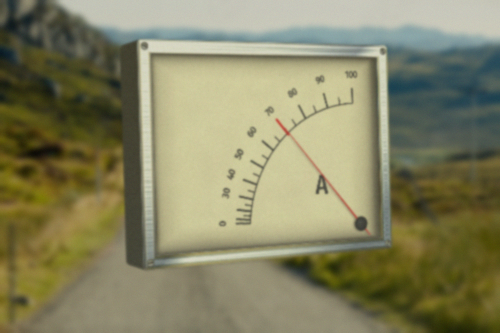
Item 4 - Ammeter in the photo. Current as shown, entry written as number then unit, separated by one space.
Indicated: 70 A
